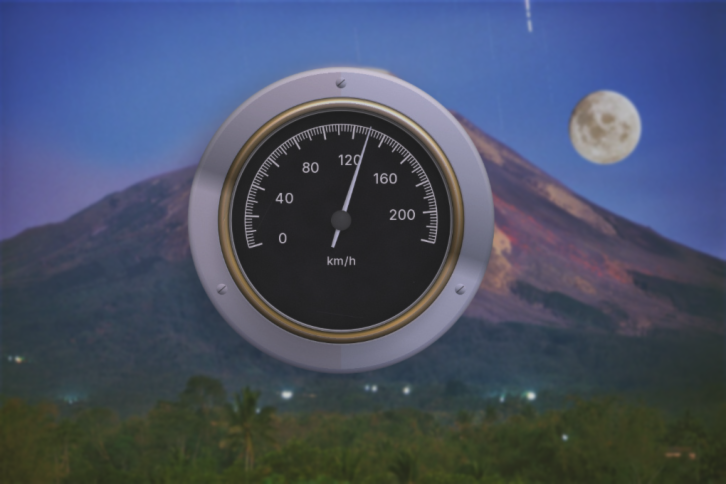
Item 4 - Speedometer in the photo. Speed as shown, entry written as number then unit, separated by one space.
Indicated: 130 km/h
